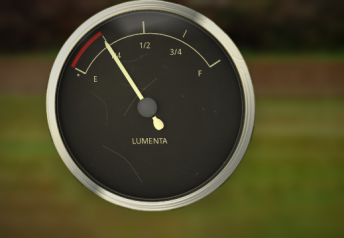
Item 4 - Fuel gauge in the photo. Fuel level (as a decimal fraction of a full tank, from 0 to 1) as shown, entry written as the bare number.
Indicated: 0.25
